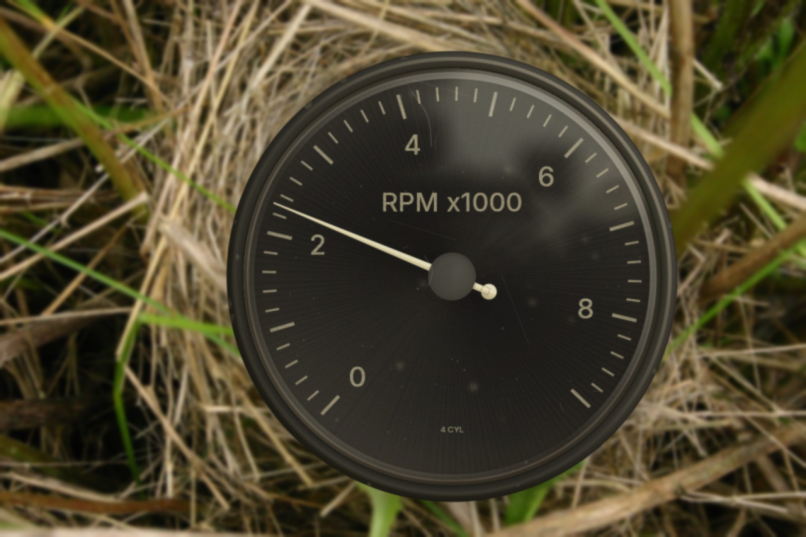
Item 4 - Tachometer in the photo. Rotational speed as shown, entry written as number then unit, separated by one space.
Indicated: 2300 rpm
